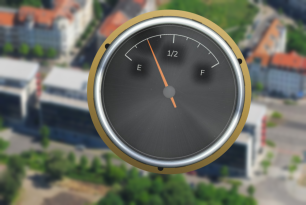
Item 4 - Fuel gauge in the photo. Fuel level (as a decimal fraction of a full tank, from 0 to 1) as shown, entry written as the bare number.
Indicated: 0.25
